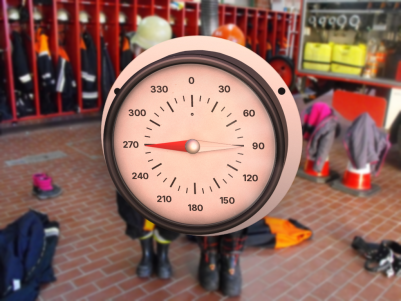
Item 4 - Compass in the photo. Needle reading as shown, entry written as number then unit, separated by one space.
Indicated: 270 °
